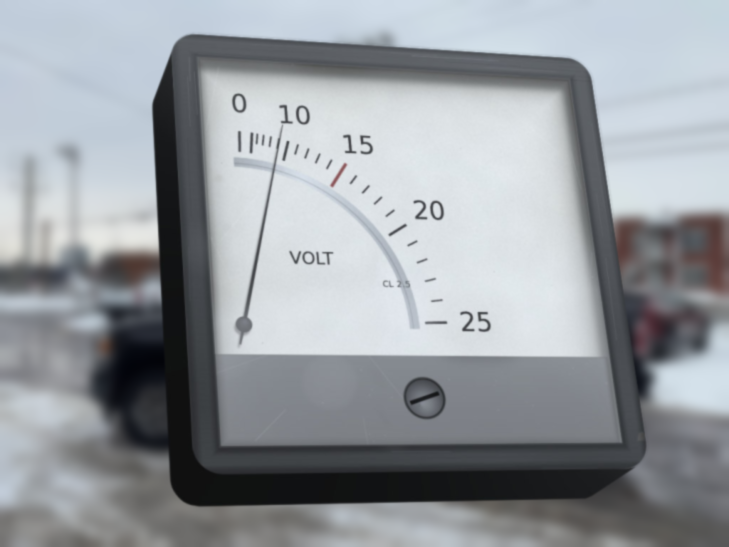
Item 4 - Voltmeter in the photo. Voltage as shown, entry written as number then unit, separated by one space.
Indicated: 9 V
